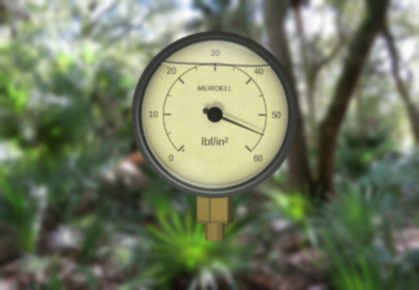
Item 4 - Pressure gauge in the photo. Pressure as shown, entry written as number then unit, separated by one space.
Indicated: 55 psi
